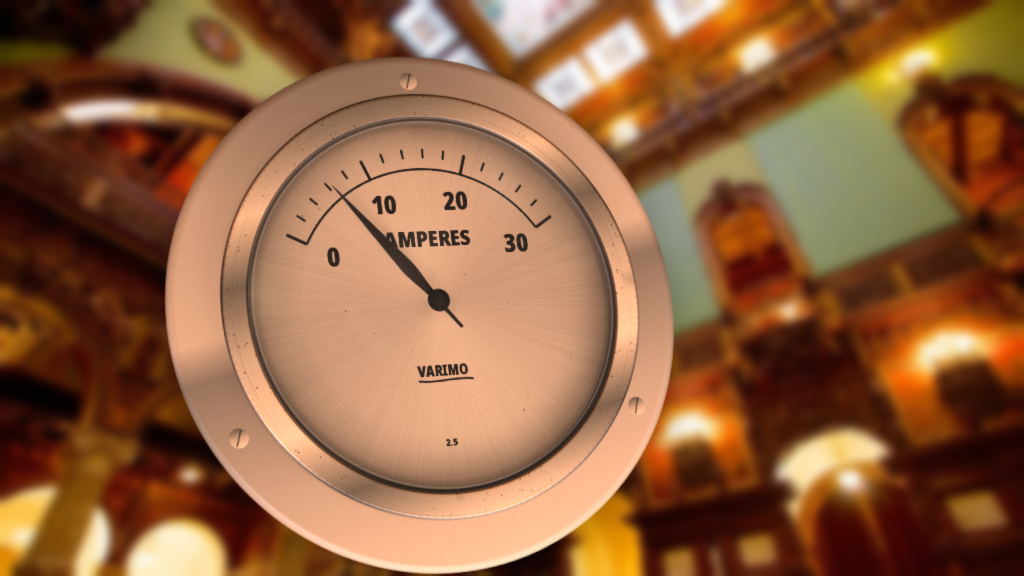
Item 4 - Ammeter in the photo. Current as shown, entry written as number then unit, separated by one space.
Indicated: 6 A
